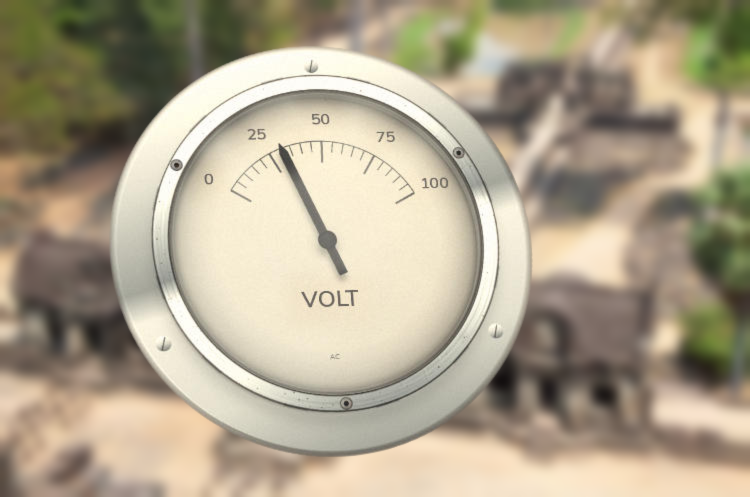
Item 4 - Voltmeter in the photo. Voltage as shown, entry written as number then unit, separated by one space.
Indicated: 30 V
